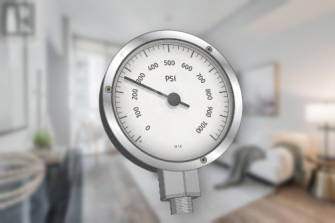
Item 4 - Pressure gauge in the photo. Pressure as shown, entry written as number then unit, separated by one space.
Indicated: 260 psi
